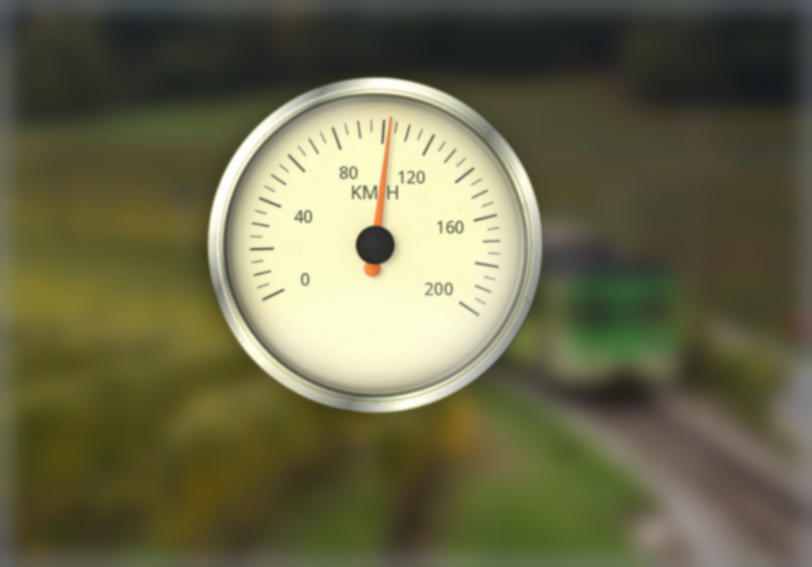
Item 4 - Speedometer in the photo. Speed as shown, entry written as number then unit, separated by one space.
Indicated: 102.5 km/h
